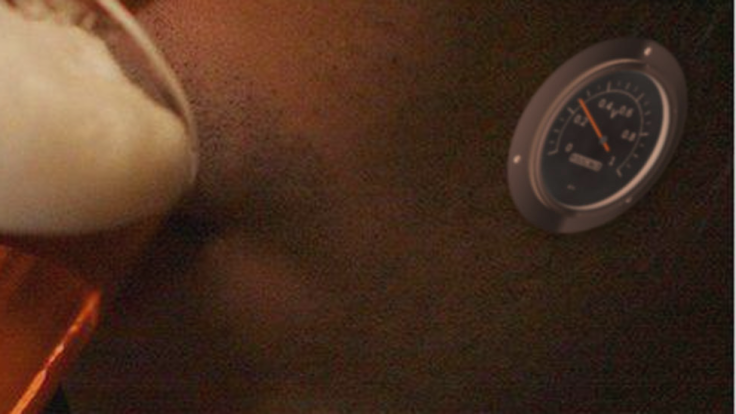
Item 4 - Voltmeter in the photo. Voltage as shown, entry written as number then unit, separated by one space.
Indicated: 0.25 V
